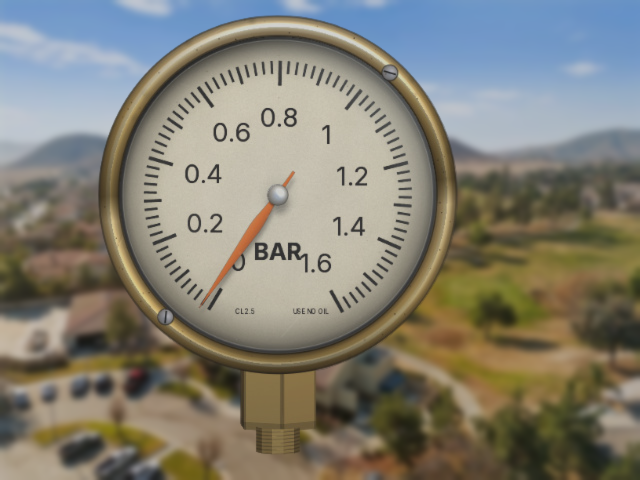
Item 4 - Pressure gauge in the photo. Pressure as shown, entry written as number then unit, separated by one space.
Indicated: 0.02 bar
